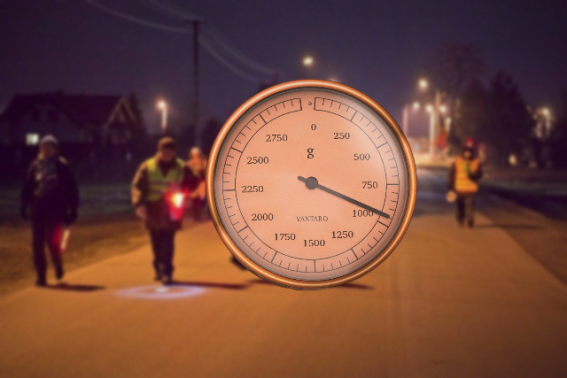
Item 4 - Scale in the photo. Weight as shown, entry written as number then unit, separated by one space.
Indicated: 950 g
